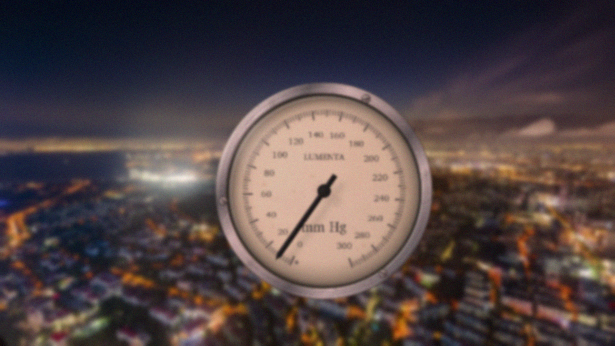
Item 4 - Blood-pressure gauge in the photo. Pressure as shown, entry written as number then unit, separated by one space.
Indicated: 10 mmHg
